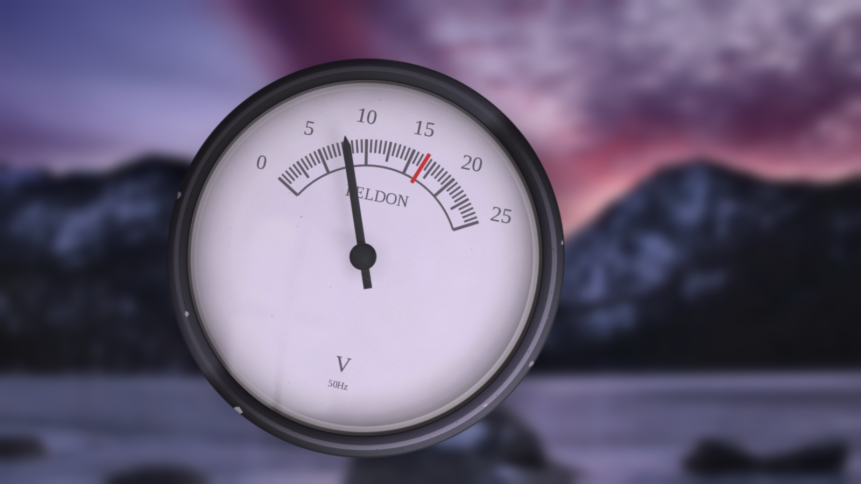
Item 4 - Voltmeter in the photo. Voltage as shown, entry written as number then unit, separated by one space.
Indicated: 8 V
